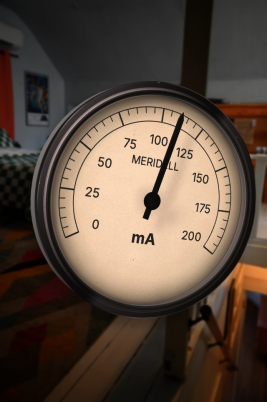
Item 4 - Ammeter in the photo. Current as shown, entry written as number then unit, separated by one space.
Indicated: 110 mA
